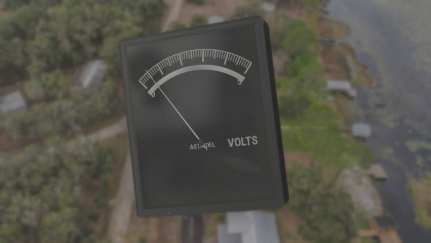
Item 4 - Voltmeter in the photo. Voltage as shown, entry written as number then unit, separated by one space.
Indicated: 0.5 V
